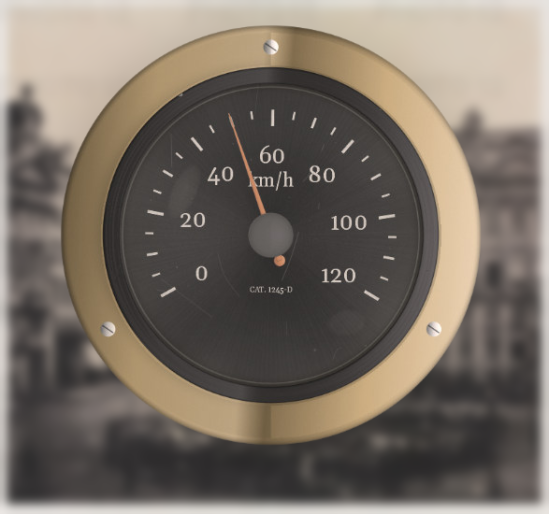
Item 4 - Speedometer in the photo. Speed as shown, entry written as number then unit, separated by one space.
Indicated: 50 km/h
